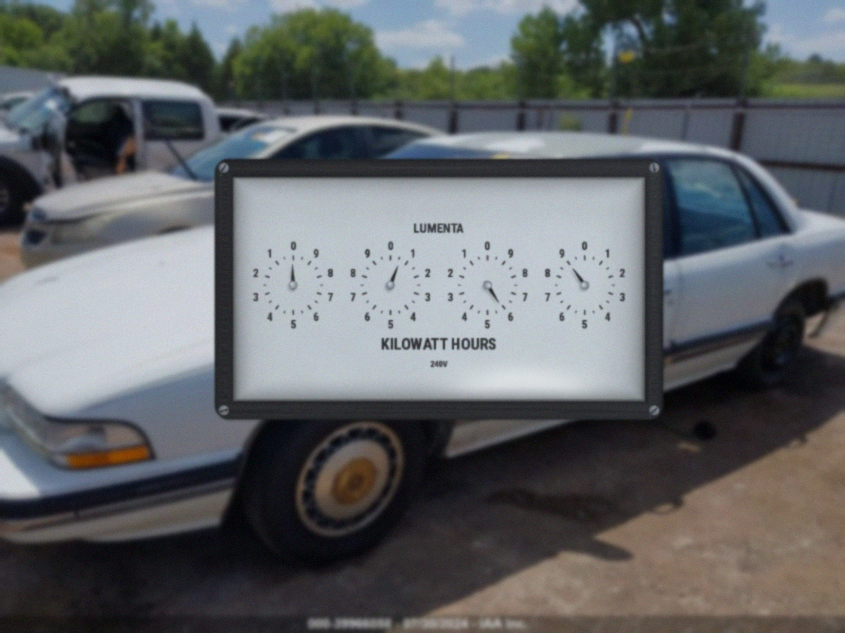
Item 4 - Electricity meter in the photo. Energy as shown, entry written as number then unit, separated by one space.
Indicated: 59 kWh
